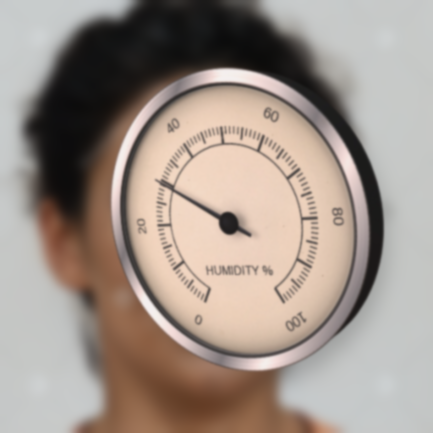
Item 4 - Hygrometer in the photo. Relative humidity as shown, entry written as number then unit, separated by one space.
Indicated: 30 %
